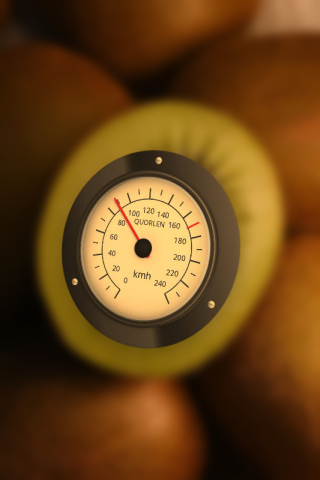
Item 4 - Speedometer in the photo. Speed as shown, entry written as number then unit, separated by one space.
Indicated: 90 km/h
